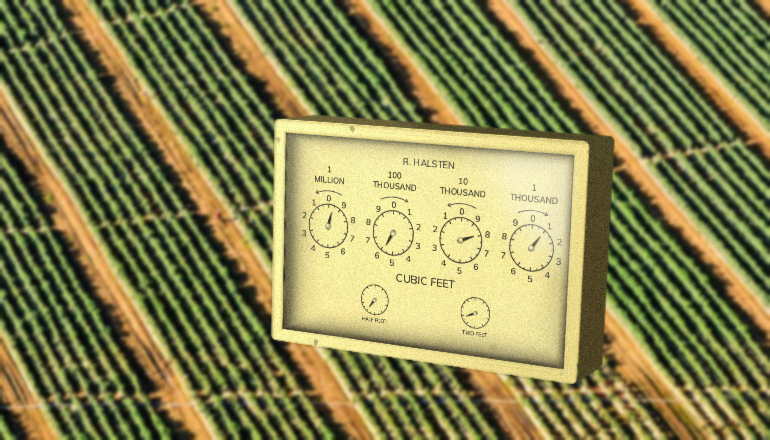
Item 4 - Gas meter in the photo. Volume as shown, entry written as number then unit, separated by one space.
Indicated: 958100 ft³
